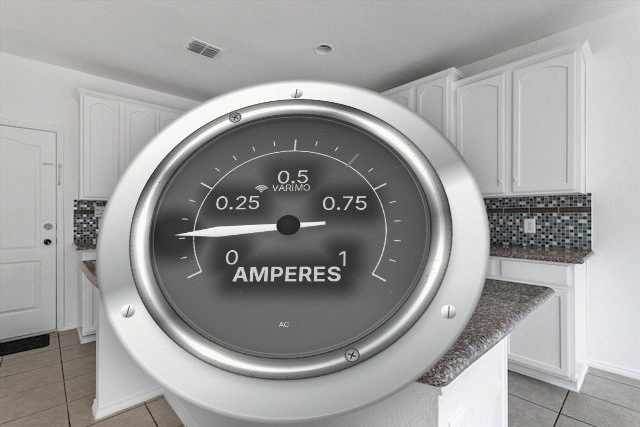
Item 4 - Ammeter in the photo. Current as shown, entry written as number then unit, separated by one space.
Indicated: 0.1 A
